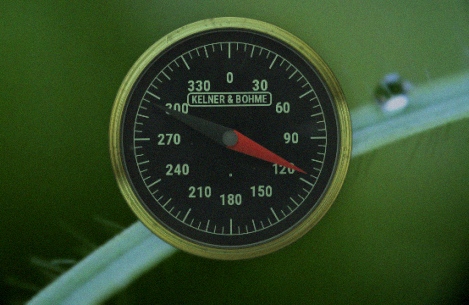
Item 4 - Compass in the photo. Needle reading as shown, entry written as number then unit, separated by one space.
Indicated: 115 °
